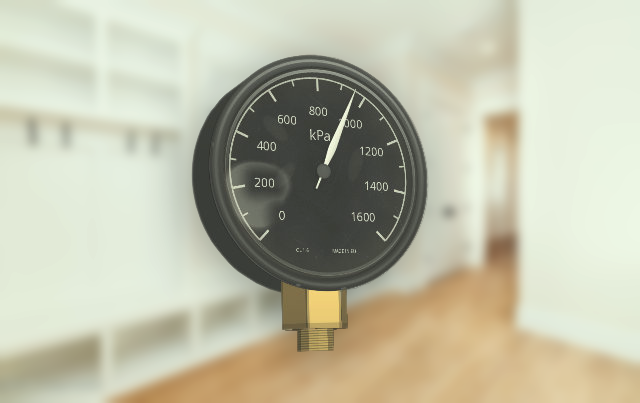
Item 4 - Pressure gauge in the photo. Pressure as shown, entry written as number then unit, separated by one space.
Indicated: 950 kPa
